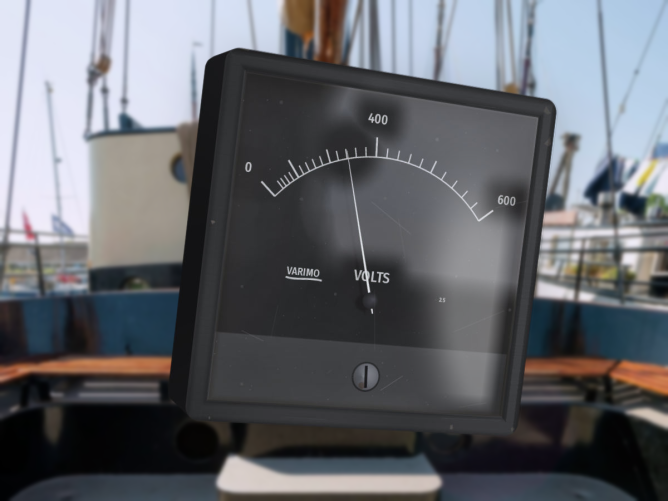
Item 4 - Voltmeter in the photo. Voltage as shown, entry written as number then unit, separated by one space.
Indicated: 340 V
